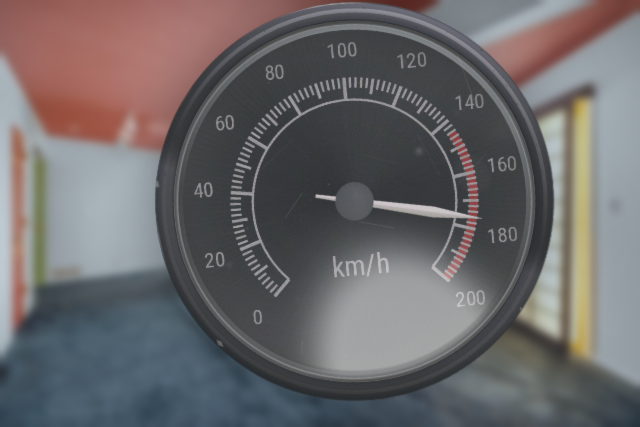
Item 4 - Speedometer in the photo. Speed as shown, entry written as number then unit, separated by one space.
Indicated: 176 km/h
